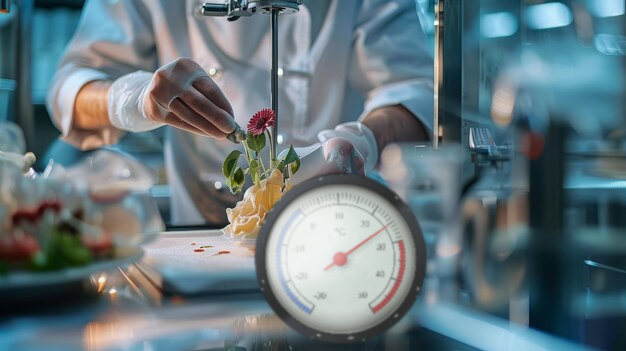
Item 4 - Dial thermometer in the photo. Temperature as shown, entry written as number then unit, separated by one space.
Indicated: 25 °C
